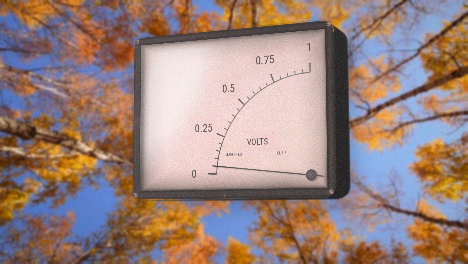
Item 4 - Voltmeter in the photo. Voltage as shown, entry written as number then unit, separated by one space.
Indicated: 0.05 V
